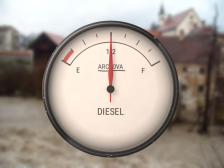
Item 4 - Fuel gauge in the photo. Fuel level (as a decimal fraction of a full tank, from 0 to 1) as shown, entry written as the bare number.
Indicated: 0.5
